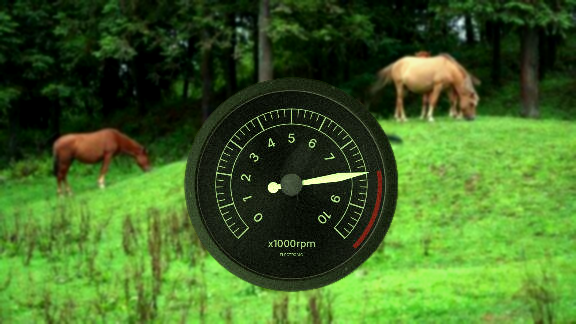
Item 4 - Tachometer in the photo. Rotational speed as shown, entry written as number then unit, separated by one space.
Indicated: 8000 rpm
